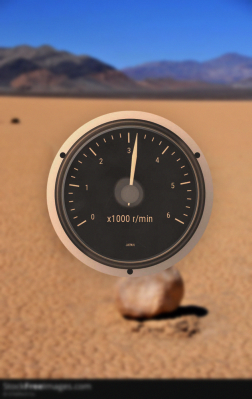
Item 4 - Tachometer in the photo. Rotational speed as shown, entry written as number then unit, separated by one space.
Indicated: 3200 rpm
